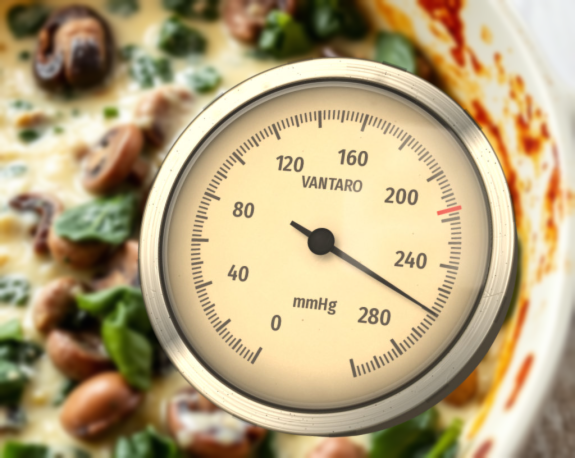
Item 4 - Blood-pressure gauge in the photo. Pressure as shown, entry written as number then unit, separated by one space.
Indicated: 260 mmHg
